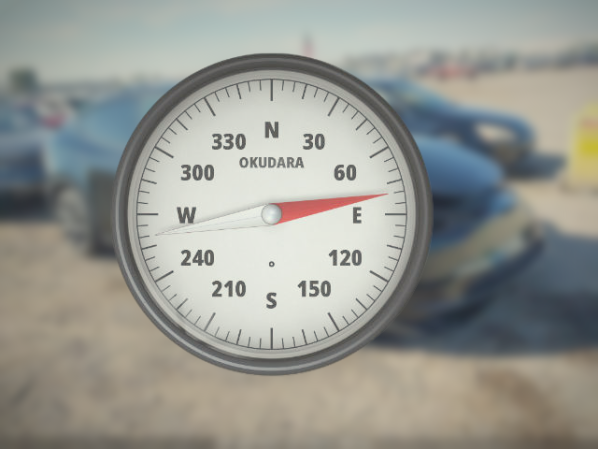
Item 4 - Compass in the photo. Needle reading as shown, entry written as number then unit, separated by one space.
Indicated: 80 °
